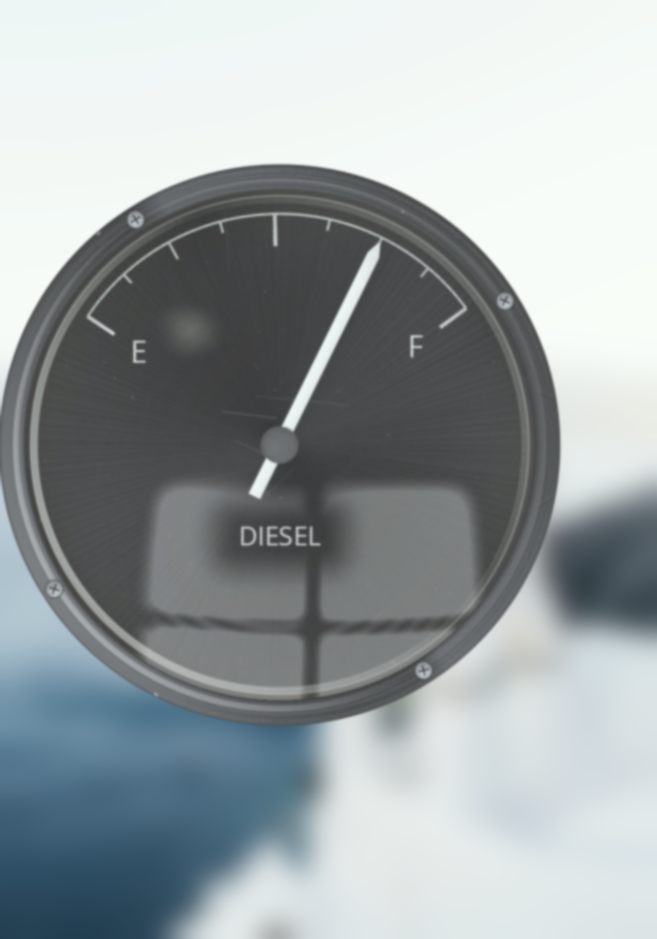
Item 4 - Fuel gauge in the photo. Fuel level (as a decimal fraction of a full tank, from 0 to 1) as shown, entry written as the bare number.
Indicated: 0.75
